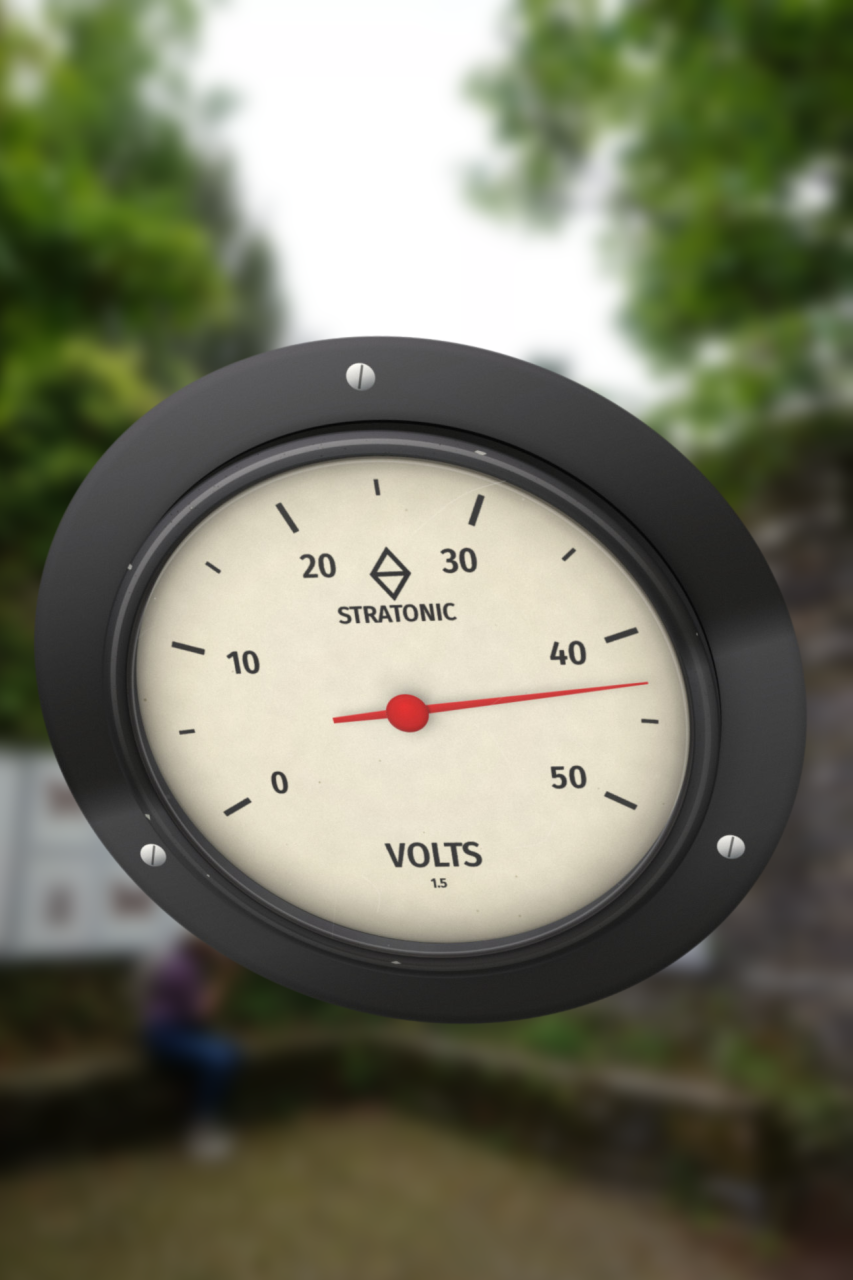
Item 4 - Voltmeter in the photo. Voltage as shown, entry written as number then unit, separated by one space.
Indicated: 42.5 V
